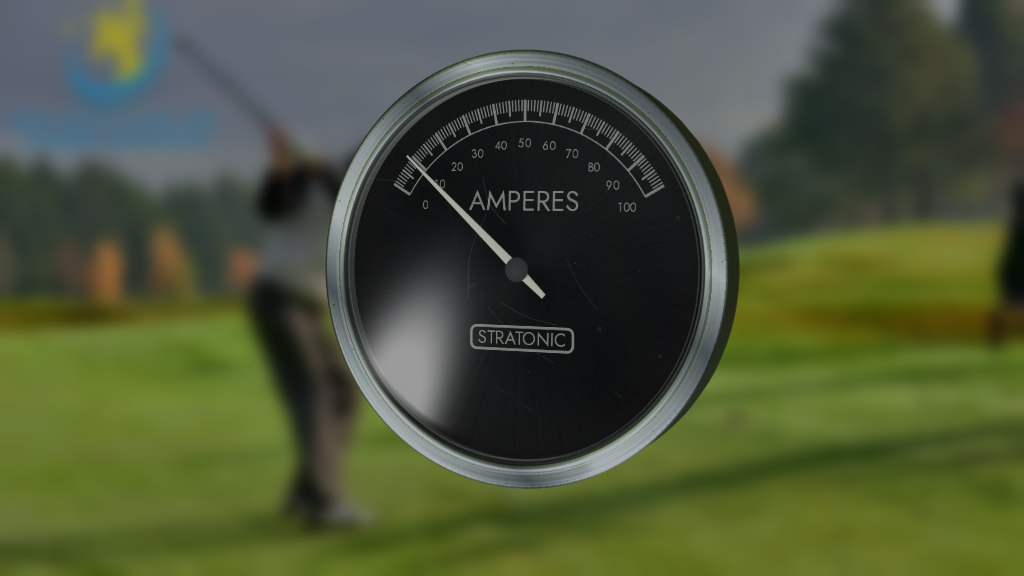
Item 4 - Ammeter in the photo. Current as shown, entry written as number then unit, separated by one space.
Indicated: 10 A
